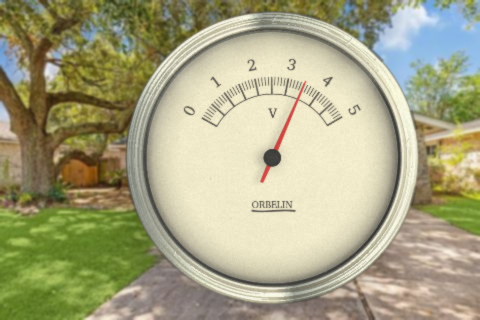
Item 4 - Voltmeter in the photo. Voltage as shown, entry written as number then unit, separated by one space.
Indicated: 3.5 V
